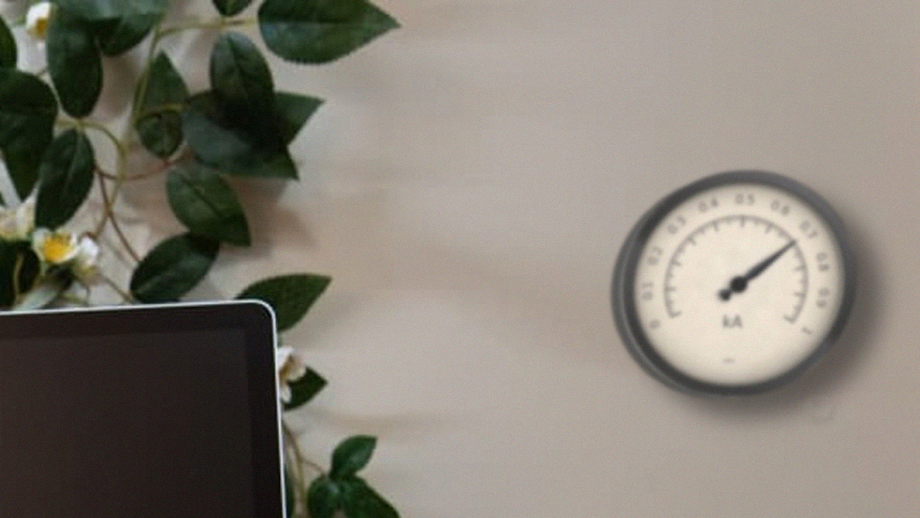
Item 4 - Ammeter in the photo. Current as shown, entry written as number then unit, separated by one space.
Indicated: 0.7 kA
